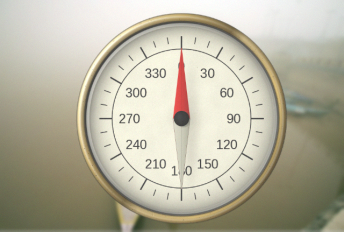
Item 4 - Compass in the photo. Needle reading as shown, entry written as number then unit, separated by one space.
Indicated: 0 °
